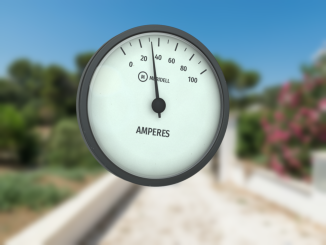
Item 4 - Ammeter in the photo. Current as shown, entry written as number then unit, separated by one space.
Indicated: 30 A
